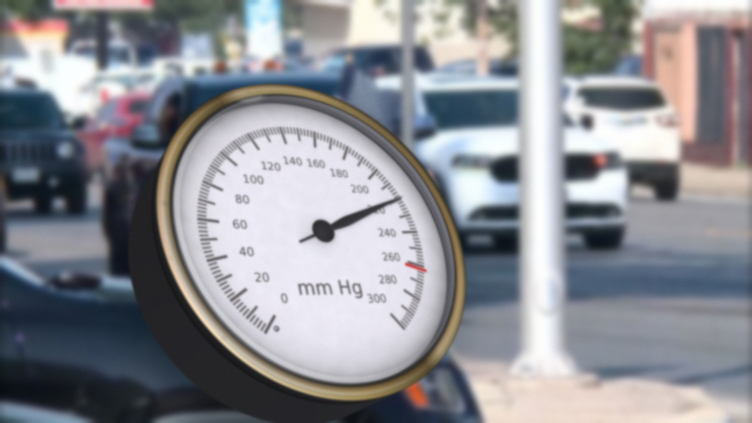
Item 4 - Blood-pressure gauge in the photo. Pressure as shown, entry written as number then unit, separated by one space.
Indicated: 220 mmHg
